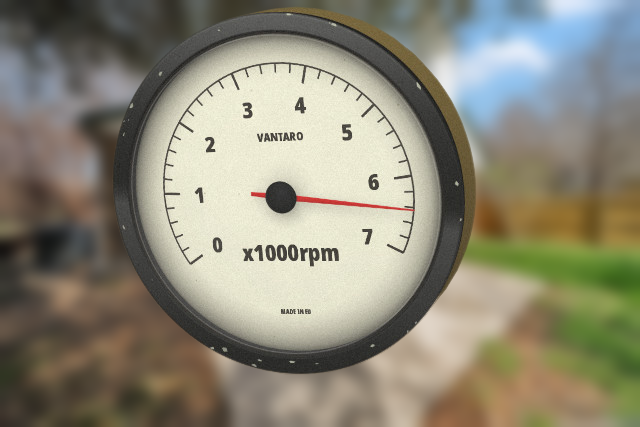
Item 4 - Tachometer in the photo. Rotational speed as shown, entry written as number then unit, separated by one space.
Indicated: 6400 rpm
